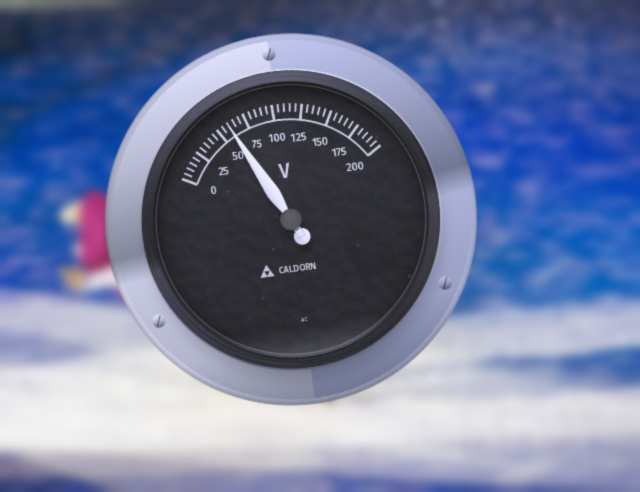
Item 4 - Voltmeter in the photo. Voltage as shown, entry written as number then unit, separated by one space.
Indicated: 60 V
